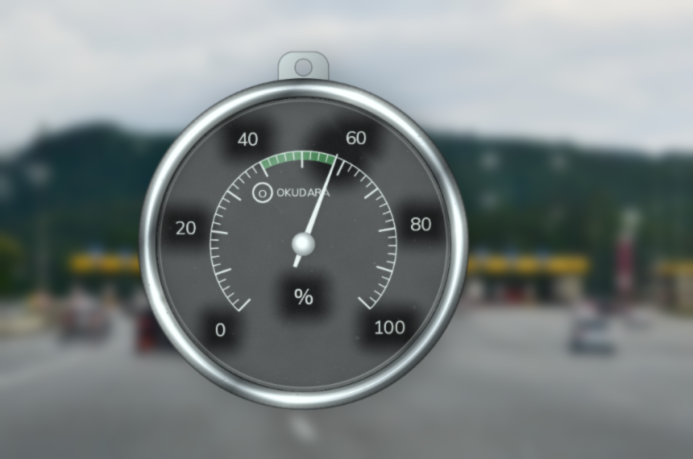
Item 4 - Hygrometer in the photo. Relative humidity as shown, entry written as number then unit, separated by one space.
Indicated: 58 %
